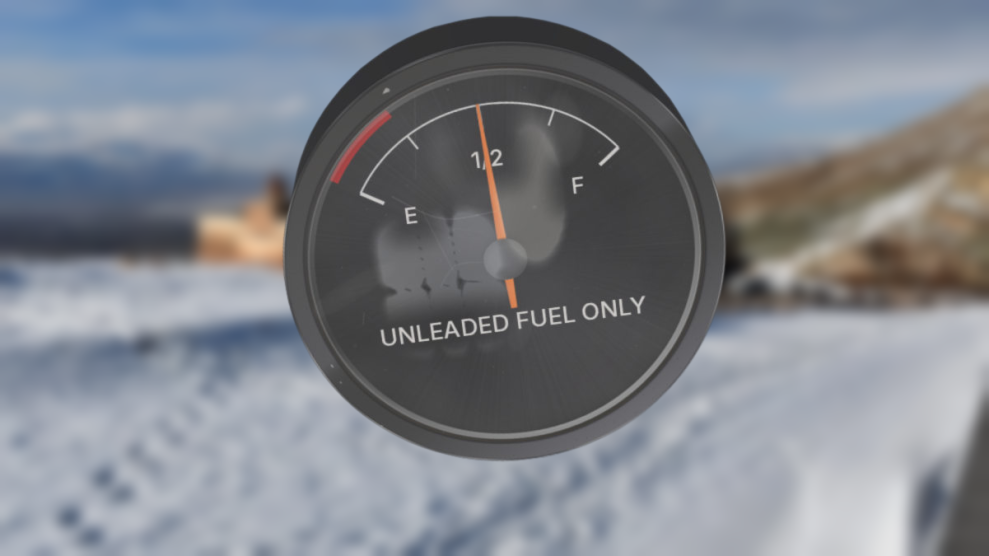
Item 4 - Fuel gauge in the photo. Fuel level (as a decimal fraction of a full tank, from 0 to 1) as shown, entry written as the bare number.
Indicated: 0.5
